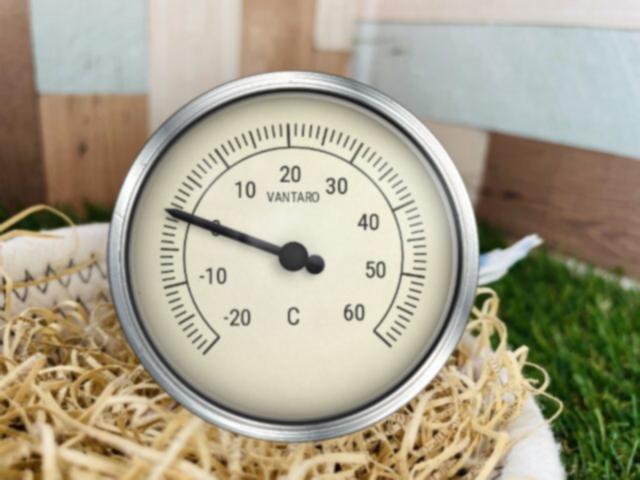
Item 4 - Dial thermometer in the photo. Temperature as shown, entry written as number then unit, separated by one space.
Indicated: 0 °C
